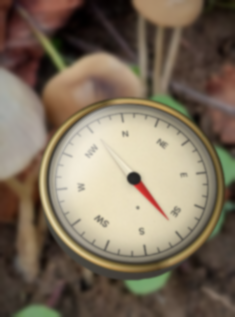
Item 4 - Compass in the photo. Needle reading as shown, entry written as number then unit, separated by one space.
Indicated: 150 °
